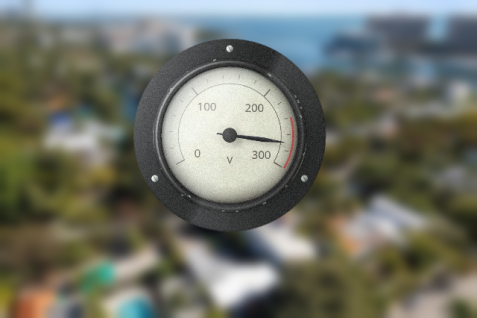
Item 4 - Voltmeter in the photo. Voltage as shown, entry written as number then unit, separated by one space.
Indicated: 270 V
